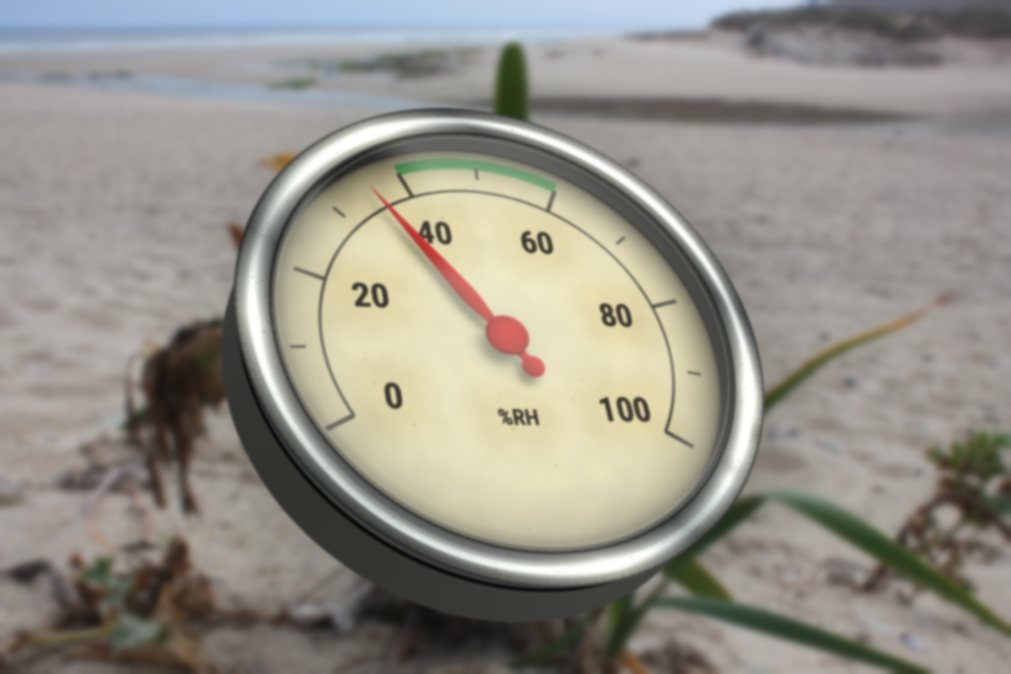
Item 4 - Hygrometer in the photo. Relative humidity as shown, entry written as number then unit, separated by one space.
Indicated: 35 %
